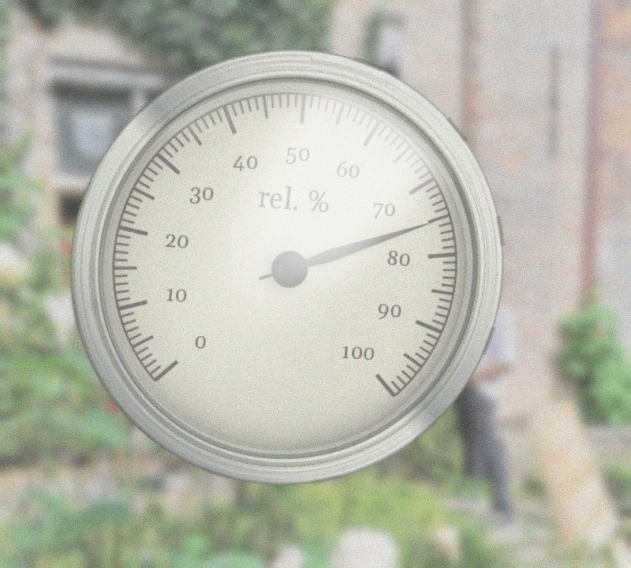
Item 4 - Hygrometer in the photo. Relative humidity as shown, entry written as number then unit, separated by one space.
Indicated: 75 %
